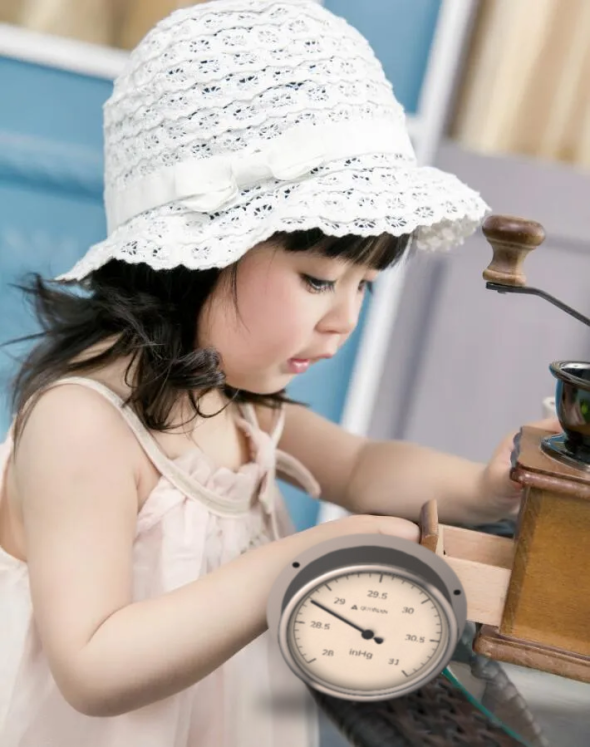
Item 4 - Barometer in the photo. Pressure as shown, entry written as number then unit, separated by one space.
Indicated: 28.8 inHg
